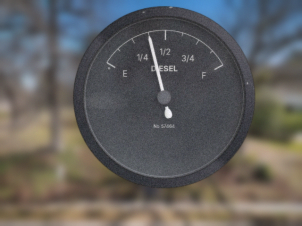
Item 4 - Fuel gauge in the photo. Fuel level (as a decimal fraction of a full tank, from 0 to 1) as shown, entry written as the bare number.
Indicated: 0.375
